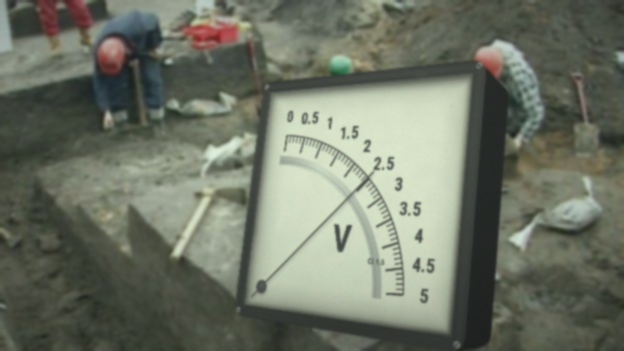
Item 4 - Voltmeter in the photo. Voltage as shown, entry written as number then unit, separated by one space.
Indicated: 2.5 V
